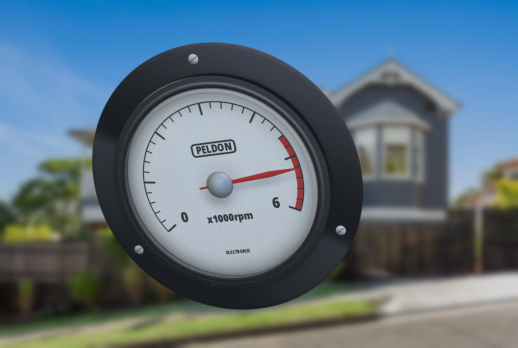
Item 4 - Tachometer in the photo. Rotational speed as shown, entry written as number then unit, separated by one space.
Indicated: 5200 rpm
